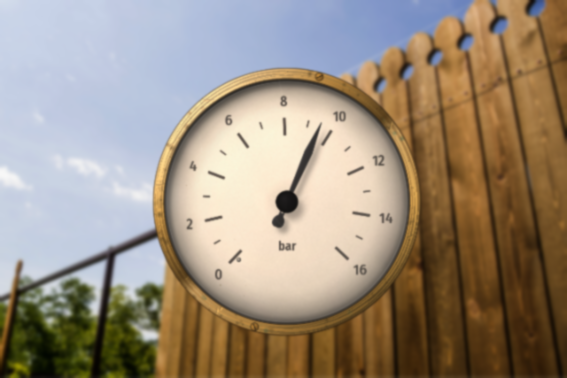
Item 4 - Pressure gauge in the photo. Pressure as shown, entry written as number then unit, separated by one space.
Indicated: 9.5 bar
